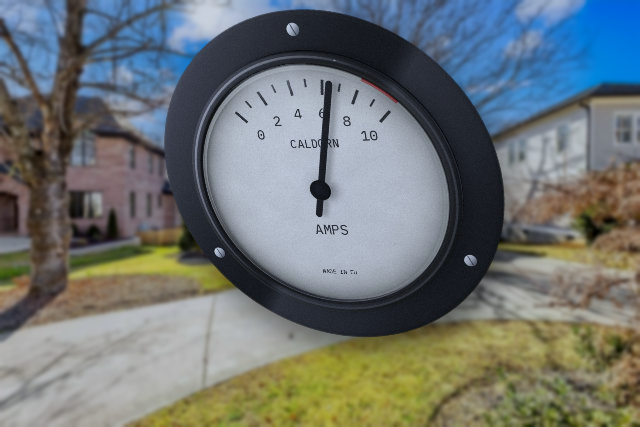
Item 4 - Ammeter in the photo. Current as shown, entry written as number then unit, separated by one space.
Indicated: 6.5 A
